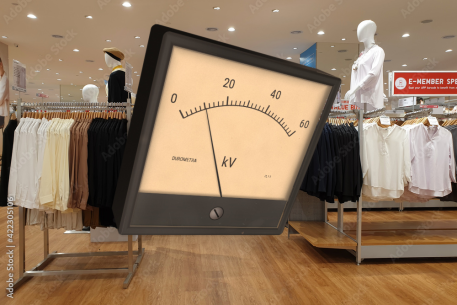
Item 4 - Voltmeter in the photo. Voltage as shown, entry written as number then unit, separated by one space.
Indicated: 10 kV
